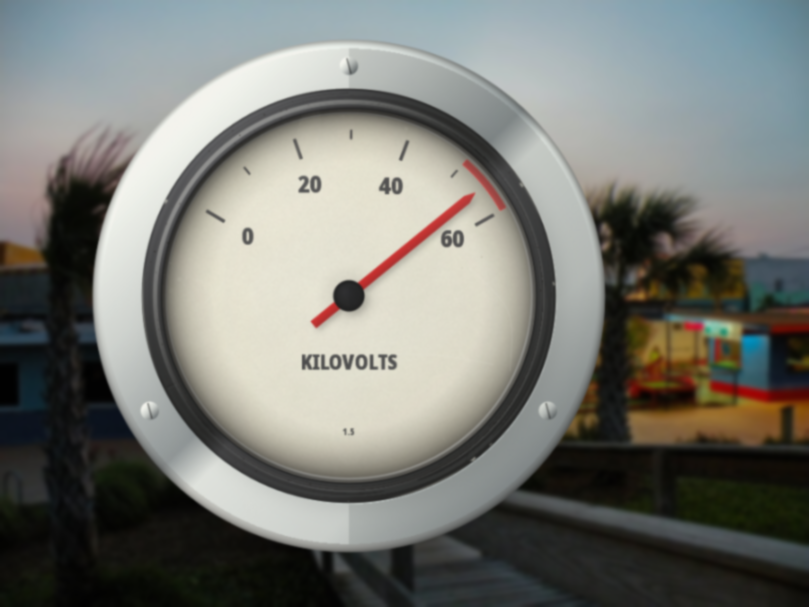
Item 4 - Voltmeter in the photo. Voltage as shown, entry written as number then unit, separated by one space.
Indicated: 55 kV
